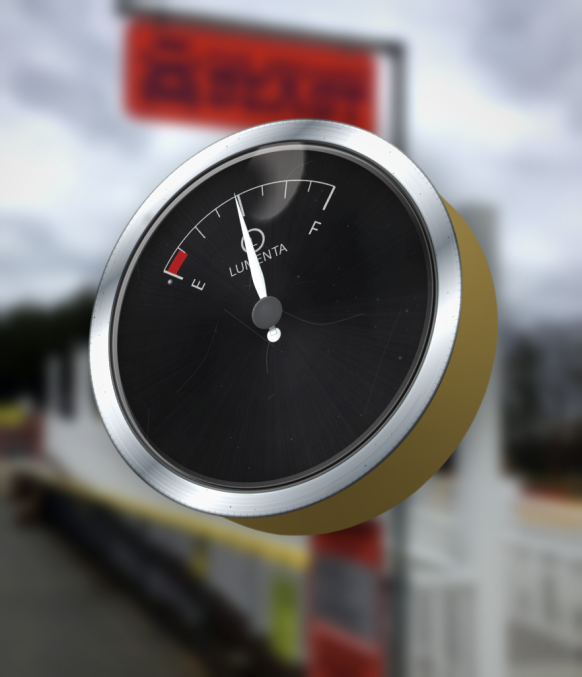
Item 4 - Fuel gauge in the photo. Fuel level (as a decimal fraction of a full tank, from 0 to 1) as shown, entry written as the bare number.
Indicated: 0.5
